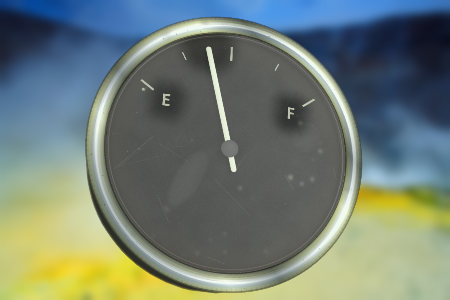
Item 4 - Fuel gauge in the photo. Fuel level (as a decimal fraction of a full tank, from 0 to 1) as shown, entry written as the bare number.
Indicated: 0.375
